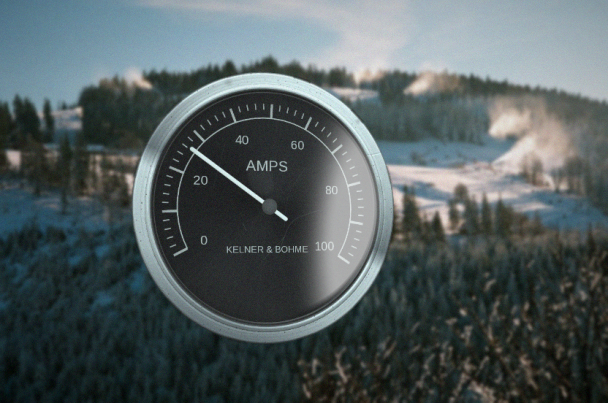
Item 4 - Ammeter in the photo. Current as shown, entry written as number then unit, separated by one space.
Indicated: 26 A
